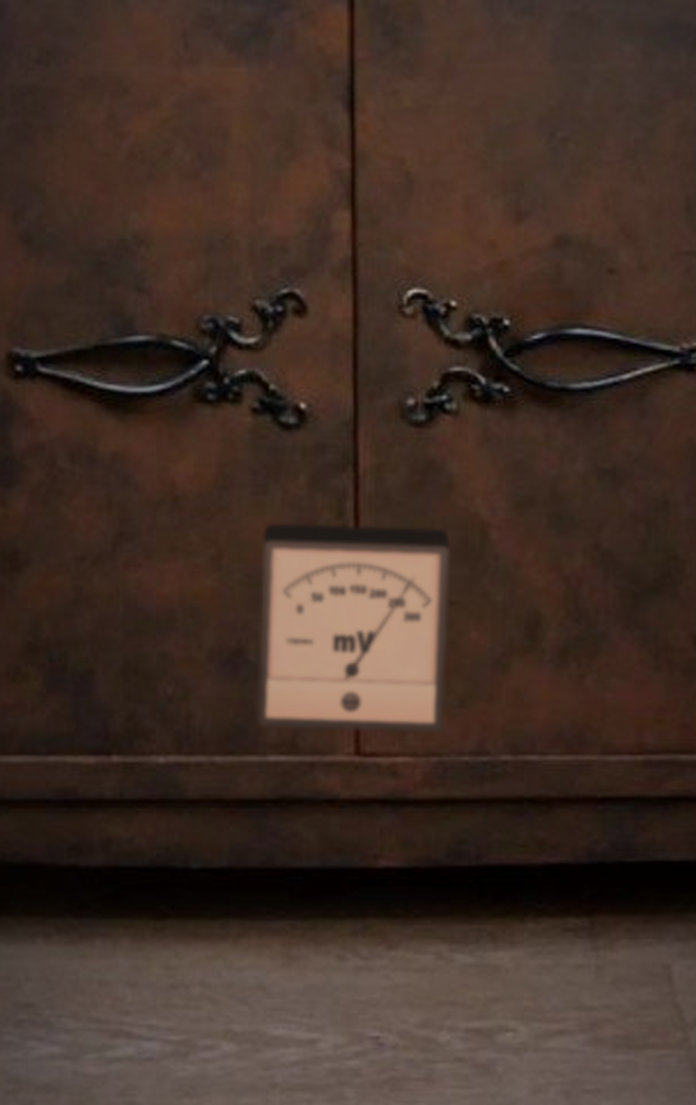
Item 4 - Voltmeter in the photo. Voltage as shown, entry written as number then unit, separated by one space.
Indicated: 250 mV
